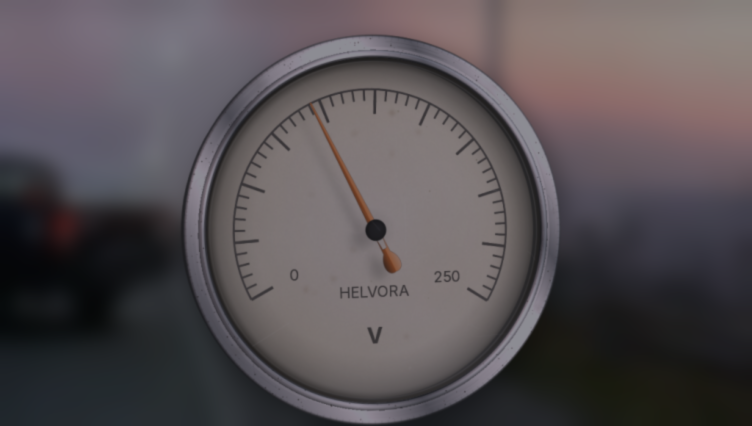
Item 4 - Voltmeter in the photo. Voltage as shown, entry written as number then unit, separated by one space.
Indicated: 95 V
